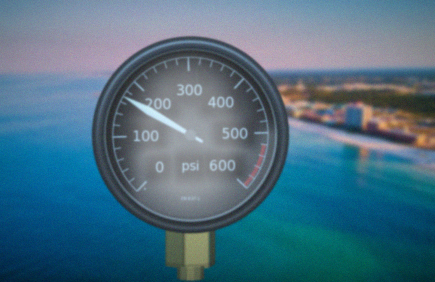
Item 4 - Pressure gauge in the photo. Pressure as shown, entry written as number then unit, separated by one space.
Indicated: 170 psi
